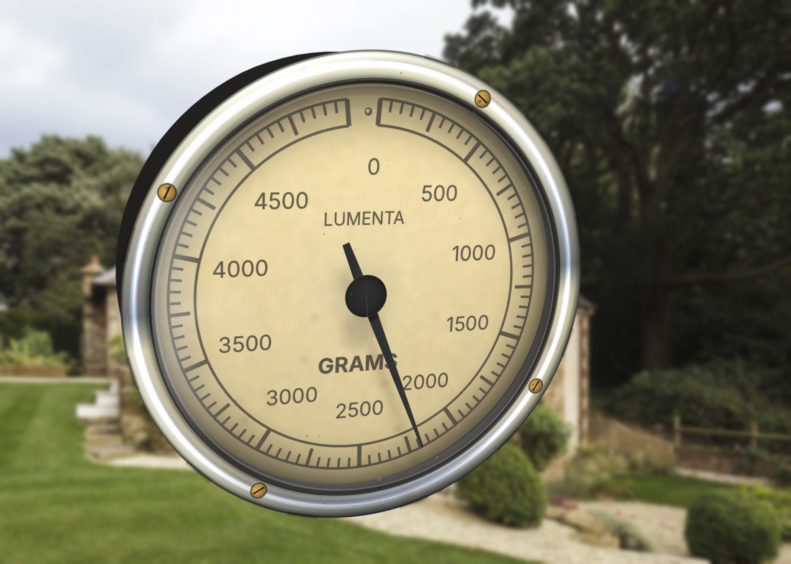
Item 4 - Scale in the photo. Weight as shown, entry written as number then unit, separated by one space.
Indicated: 2200 g
